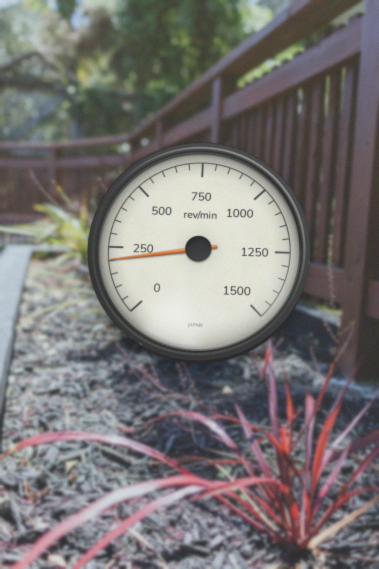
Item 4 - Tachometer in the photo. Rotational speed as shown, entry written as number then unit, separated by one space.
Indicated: 200 rpm
